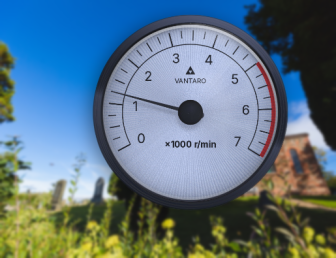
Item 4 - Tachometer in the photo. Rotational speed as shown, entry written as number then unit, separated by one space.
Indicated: 1250 rpm
